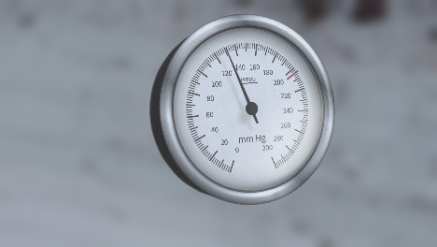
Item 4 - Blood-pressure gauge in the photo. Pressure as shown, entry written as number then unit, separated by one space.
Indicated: 130 mmHg
